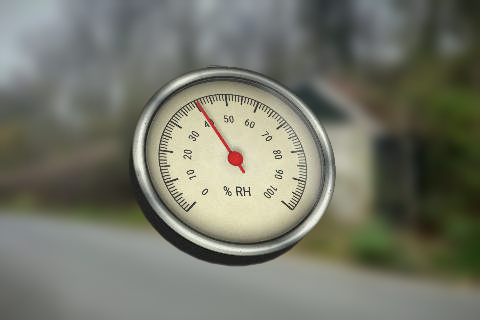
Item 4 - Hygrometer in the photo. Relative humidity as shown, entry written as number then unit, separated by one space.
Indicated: 40 %
